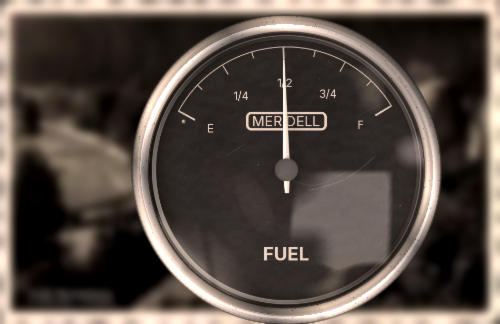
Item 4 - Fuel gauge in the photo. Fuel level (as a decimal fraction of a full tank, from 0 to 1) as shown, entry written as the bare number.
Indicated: 0.5
